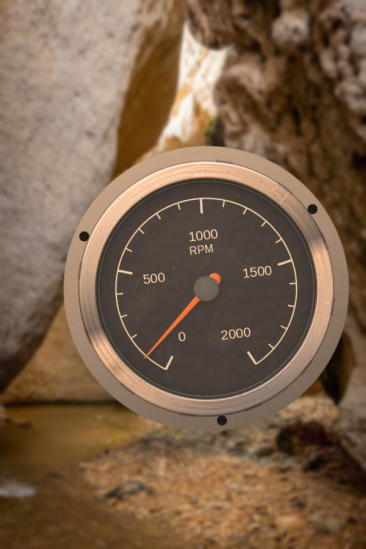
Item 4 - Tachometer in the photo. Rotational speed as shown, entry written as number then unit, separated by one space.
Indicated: 100 rpm
